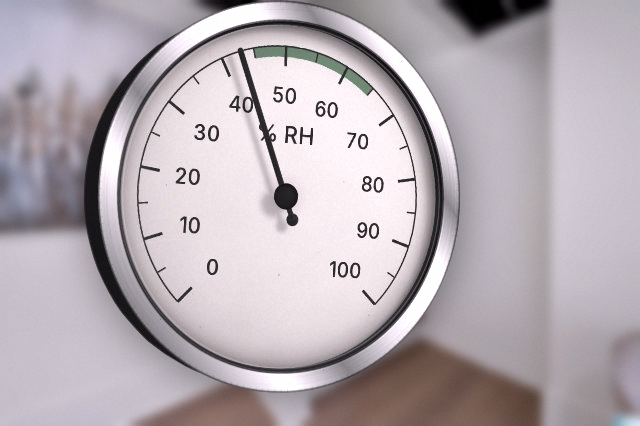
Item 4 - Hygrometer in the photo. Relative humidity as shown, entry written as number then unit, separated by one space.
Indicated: 42.5 %
